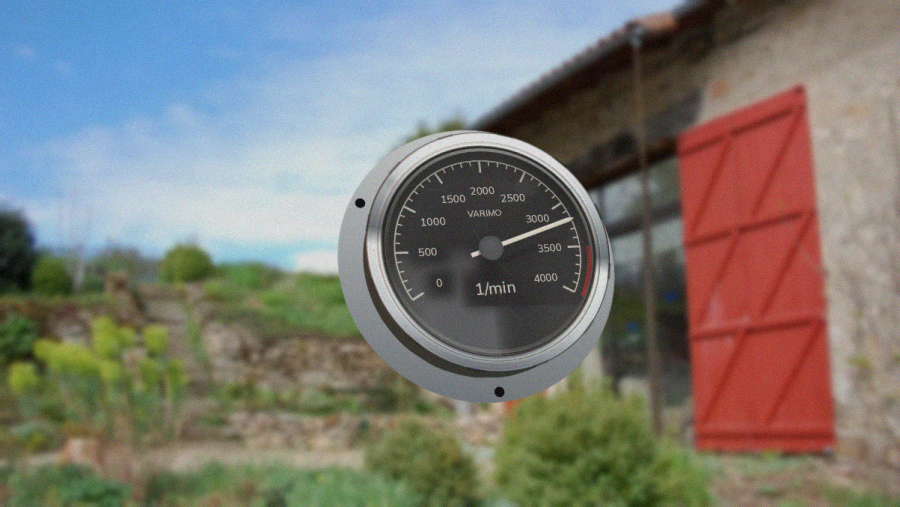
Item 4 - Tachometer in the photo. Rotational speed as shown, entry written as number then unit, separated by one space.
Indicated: 3200 rpm
